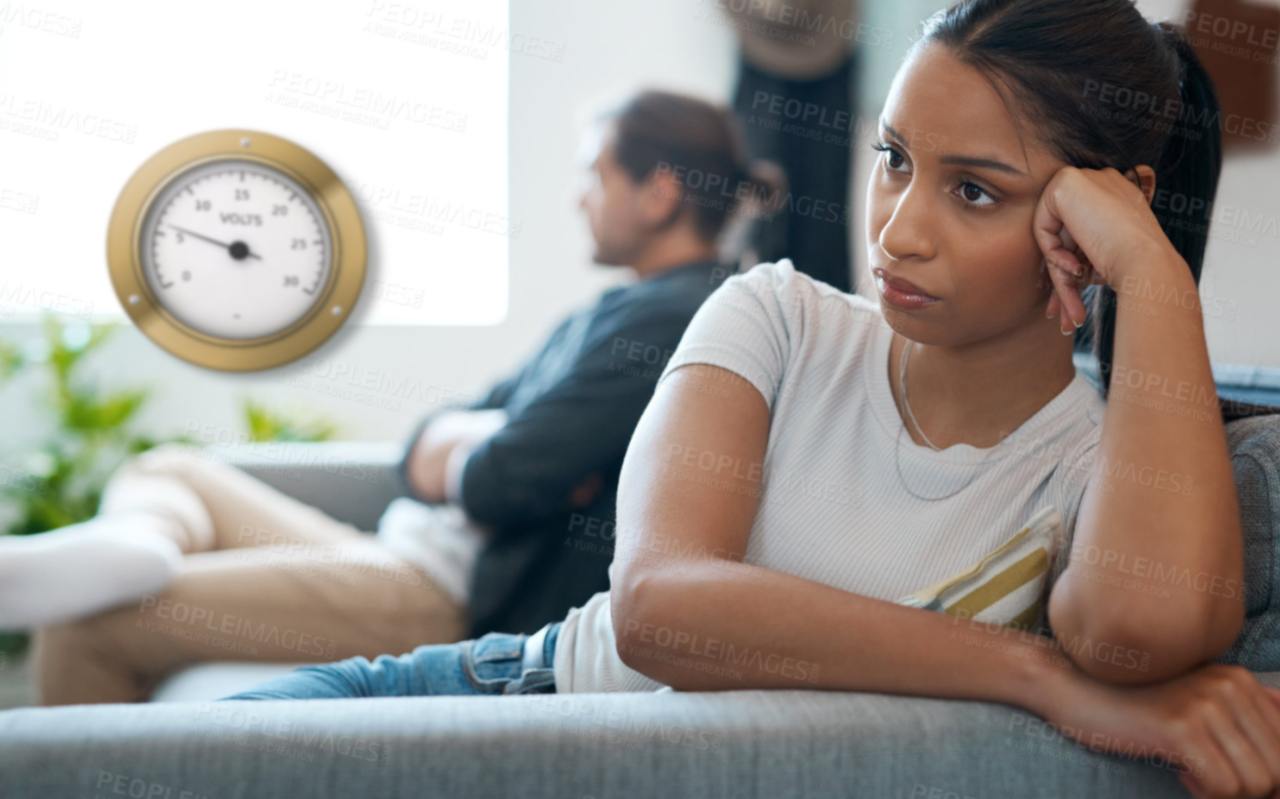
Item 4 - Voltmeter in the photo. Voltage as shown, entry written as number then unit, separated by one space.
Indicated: 6 V
